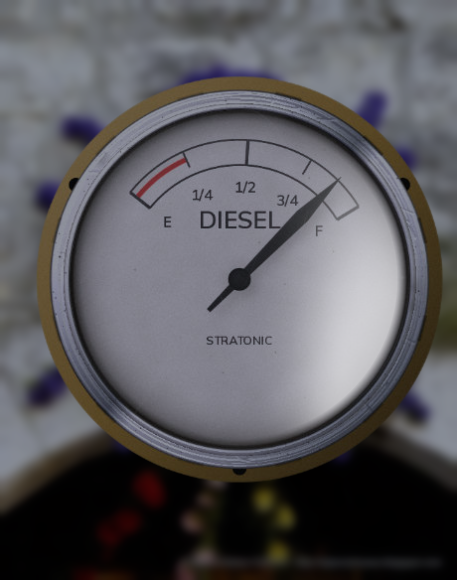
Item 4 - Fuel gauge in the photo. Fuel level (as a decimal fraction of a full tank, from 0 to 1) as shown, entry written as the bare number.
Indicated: 0.875
